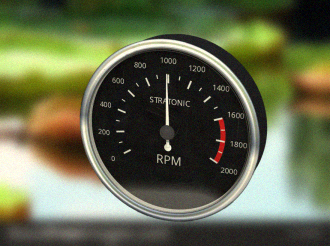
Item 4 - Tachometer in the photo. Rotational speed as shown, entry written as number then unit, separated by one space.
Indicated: 1000 rpm
